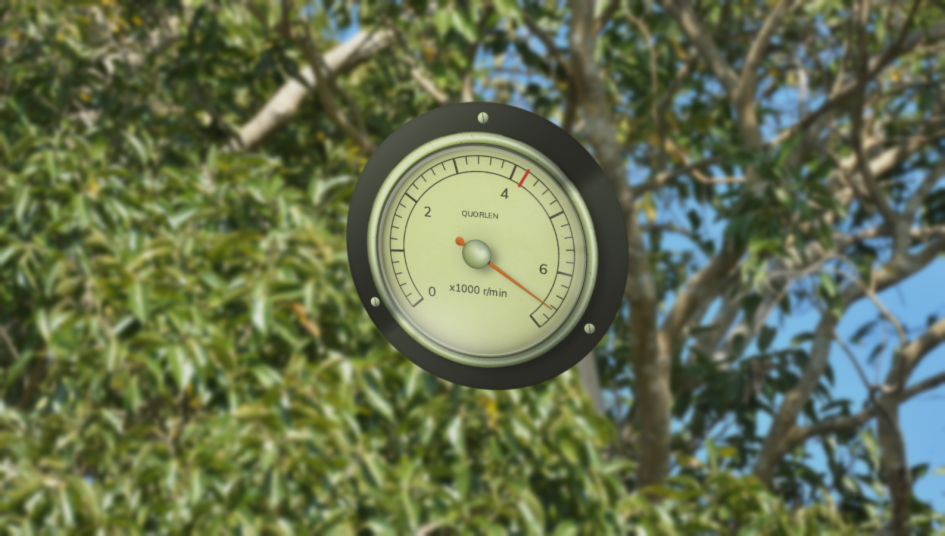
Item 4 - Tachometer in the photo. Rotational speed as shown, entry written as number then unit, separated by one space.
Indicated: 6600 rpm
